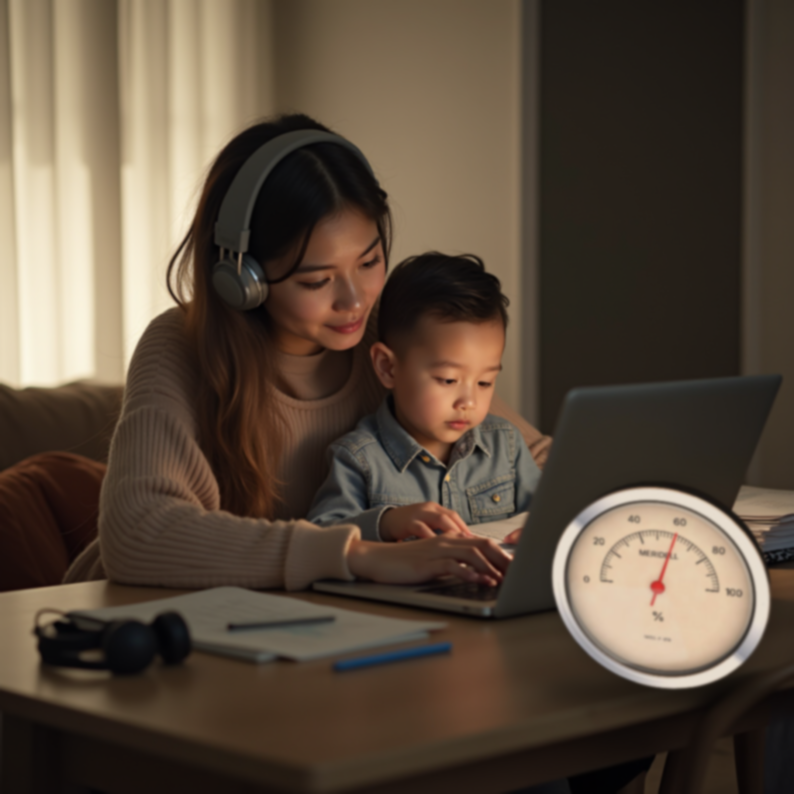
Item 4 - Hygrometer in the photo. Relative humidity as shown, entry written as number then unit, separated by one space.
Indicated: 60 %
